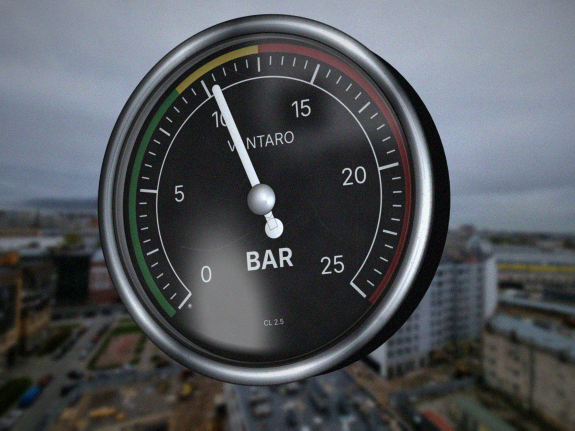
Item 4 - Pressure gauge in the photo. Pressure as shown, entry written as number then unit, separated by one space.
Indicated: 10.5 bar
